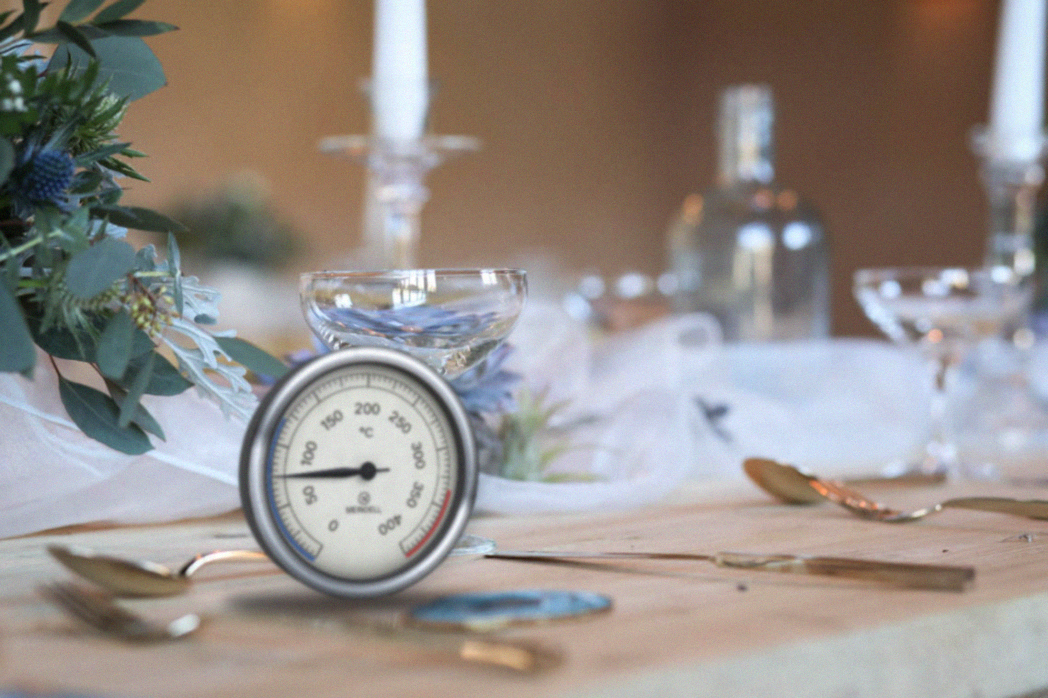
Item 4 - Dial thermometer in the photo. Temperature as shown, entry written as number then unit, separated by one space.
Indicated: 75 °C
